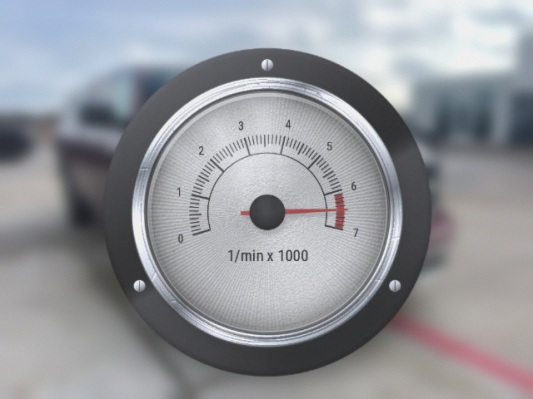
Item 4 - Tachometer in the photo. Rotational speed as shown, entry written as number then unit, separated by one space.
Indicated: 6500 rpm
